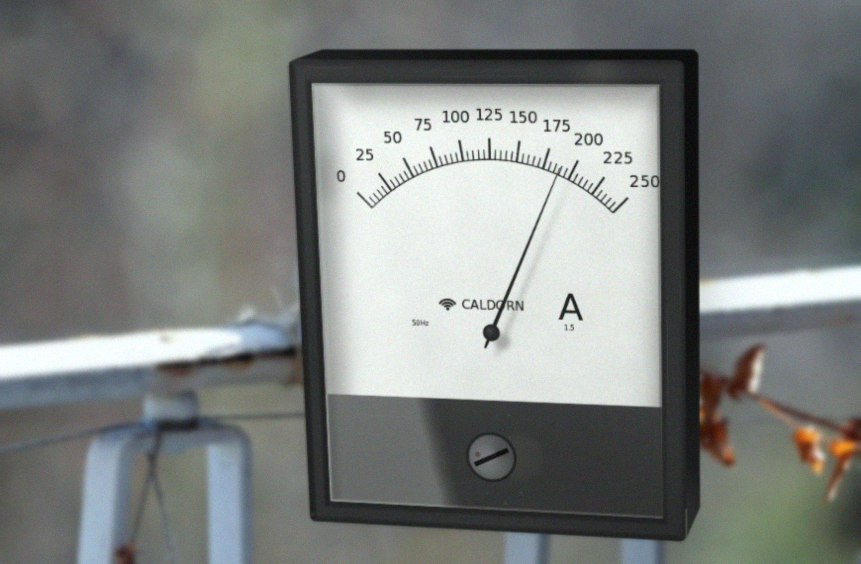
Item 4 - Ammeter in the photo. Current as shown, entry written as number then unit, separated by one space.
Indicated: 190 A
